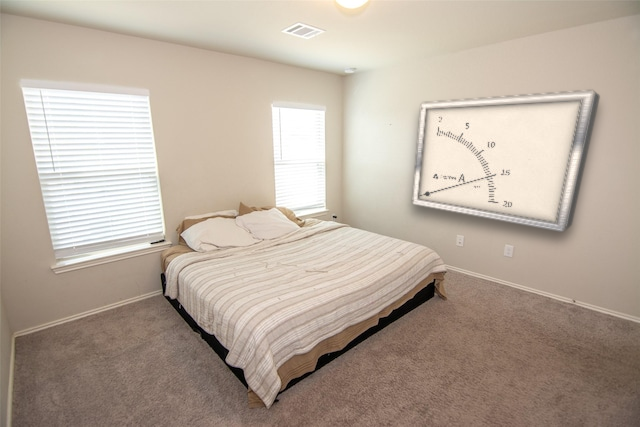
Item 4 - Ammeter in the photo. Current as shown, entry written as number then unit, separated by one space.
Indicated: 15 A
